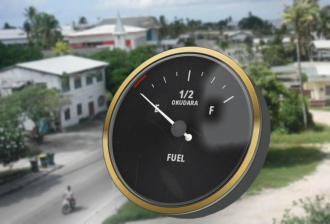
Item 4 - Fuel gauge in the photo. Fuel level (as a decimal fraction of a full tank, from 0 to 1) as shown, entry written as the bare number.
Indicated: 0
